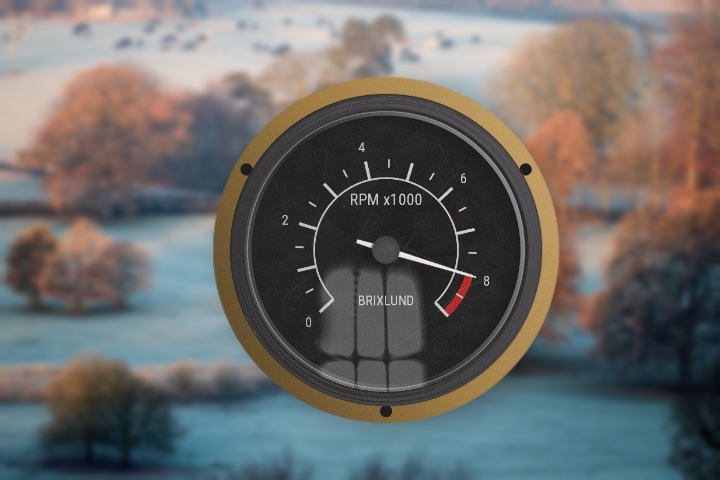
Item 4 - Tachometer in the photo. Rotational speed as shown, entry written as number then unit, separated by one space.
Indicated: 8000 rpm
